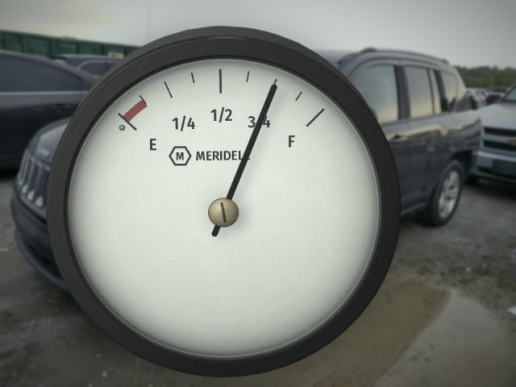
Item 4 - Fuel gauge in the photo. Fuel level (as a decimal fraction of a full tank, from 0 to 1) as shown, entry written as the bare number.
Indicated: 0.75
